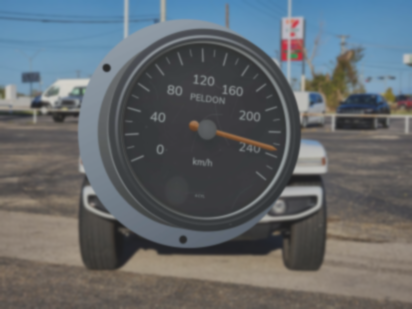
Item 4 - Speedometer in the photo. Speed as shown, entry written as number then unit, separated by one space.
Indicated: 235 km/h
